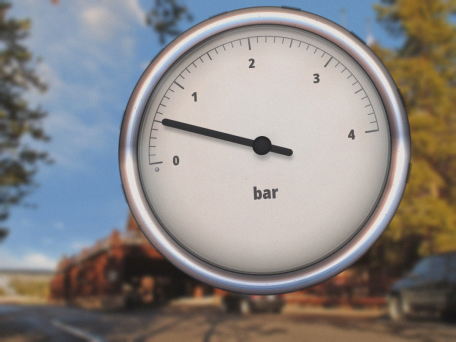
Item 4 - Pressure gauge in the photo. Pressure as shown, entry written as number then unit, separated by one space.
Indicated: 0.5 bar
